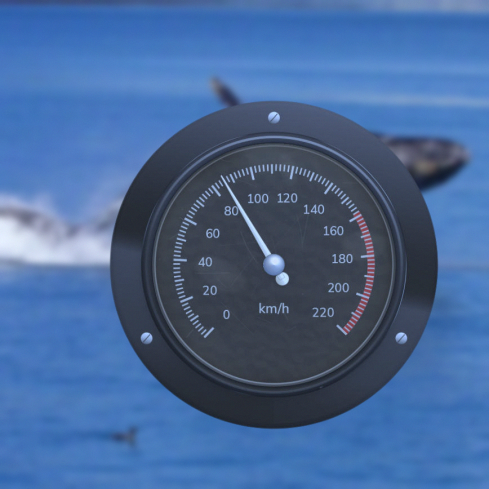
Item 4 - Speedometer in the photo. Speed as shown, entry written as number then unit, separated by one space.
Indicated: 86 km/h
